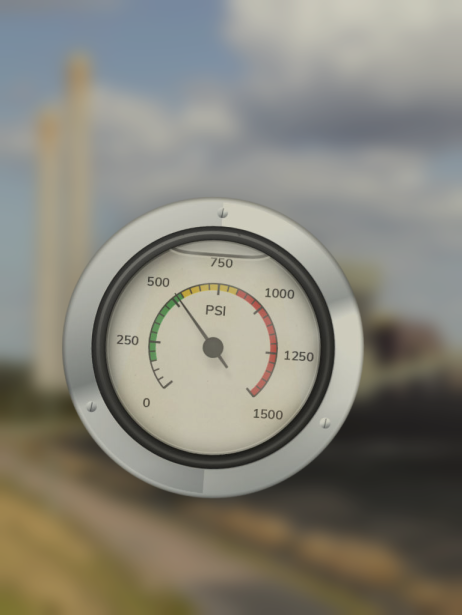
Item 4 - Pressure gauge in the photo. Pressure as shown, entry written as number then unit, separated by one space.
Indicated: 525 psi
